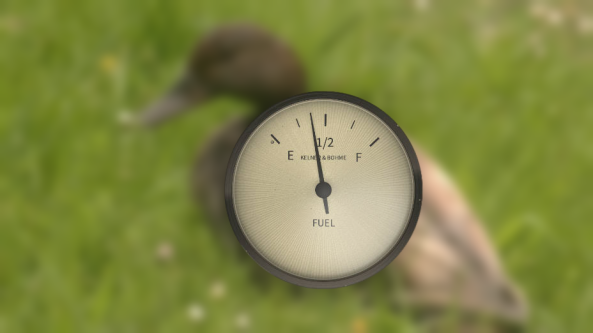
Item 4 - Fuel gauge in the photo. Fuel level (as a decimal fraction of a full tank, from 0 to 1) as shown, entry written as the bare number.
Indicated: 0.375
